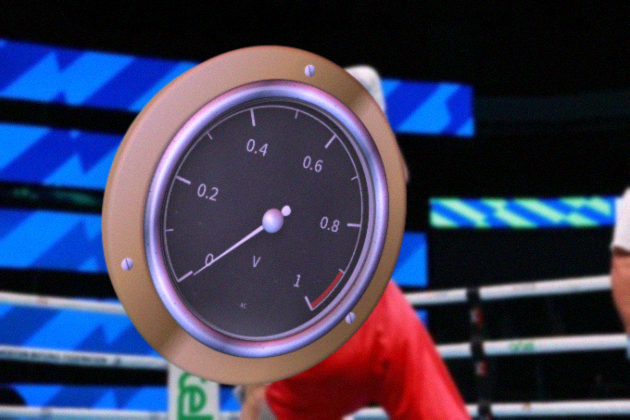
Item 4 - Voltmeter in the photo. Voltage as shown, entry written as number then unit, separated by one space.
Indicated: 0 V
